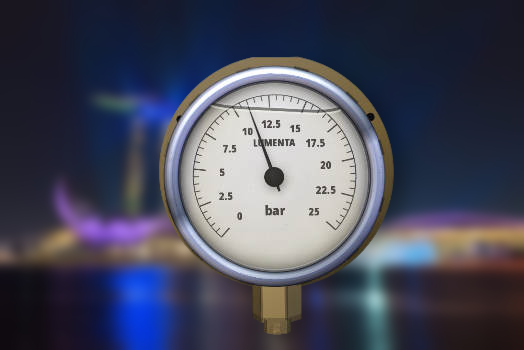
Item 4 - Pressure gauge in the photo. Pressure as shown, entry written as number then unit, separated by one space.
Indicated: 11 bar
